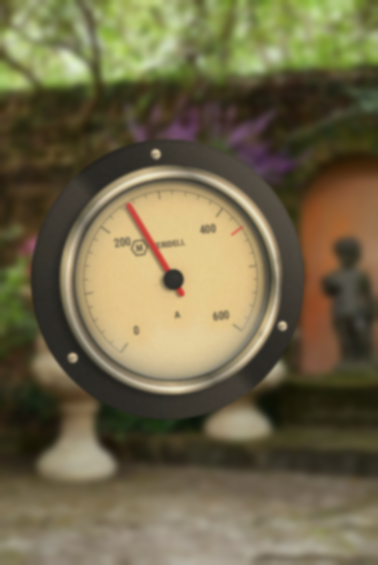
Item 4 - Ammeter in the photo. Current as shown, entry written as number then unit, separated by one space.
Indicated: 250 A
